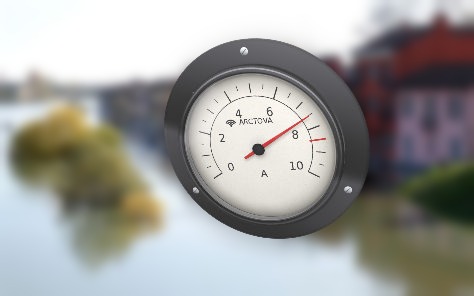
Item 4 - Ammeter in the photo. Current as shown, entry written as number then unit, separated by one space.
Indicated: 7.5 A
